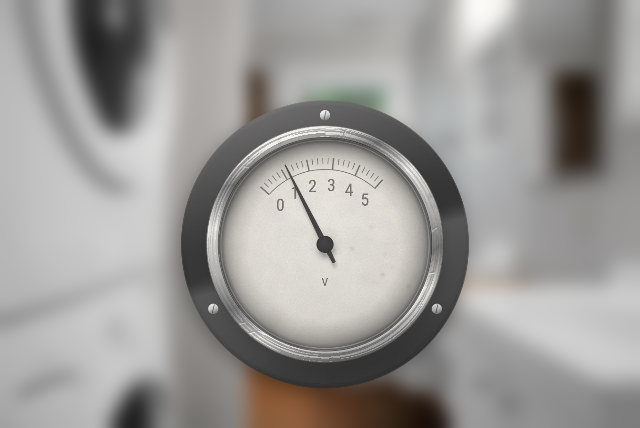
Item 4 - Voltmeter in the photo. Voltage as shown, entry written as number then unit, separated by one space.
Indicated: 1.2 V
